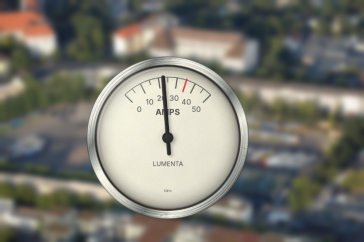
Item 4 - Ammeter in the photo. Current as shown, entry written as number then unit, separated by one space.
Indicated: 22.5 A
